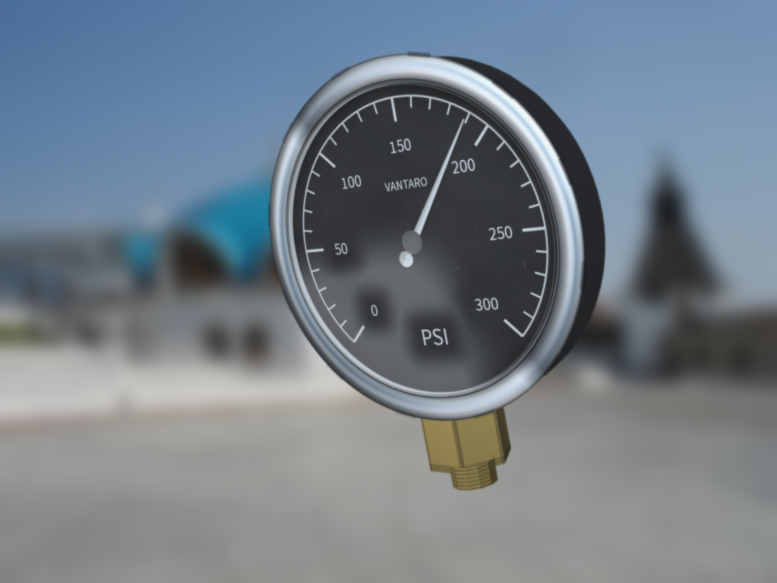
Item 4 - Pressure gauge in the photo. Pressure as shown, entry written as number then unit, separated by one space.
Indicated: 190 psi
